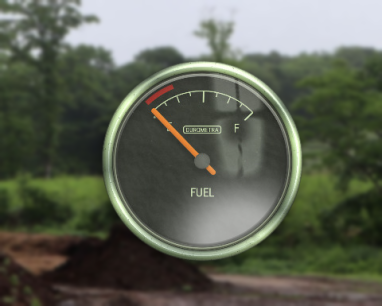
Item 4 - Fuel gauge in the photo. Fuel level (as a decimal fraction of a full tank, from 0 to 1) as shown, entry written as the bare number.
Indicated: 0
